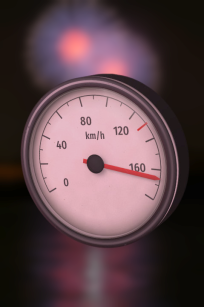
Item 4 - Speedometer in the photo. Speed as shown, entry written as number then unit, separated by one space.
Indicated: 165 km/h
